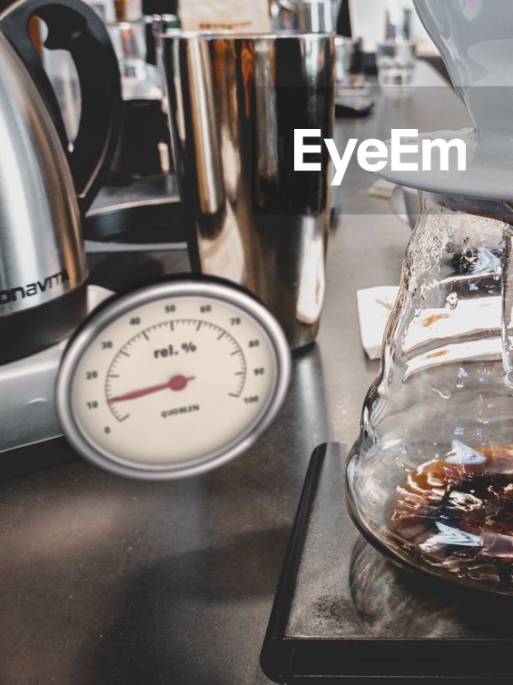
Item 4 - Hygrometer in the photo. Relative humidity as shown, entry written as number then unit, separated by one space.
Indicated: 10 %
